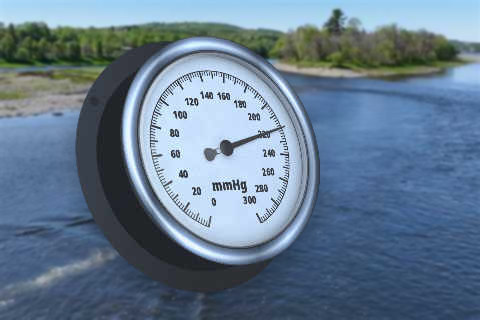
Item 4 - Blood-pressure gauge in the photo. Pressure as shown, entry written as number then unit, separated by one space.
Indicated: 220 mmHg
